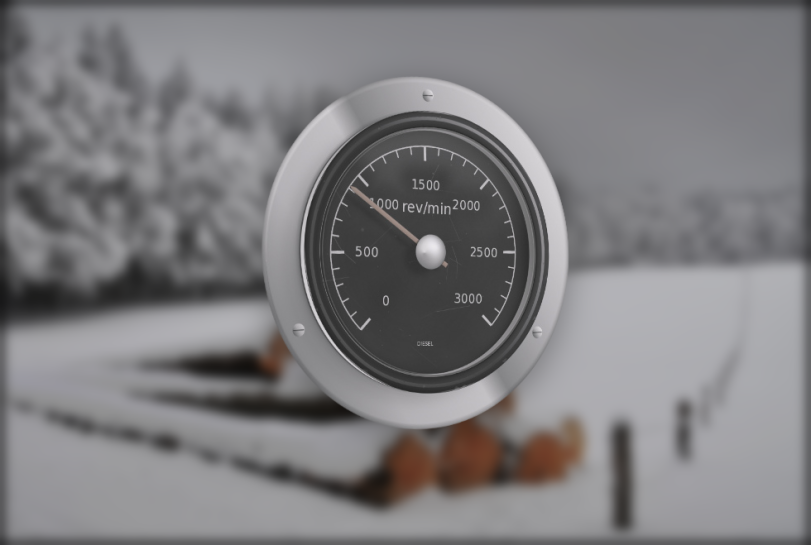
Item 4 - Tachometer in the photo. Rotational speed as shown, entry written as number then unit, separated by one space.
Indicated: 900 rpm
